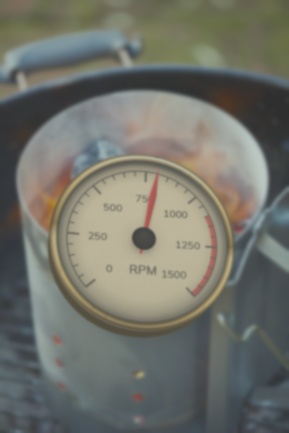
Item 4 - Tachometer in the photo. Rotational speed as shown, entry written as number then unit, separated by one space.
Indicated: 800 rpm
